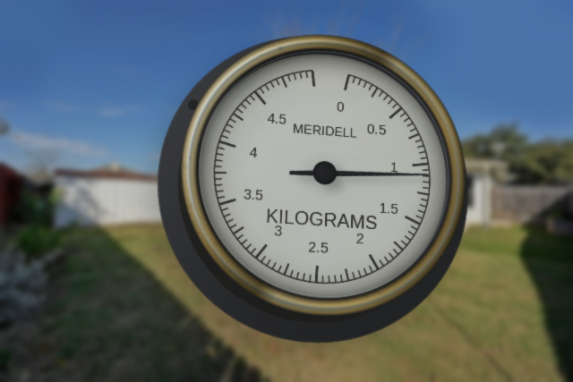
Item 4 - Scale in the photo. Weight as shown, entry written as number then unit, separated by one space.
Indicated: 1.1 kg
